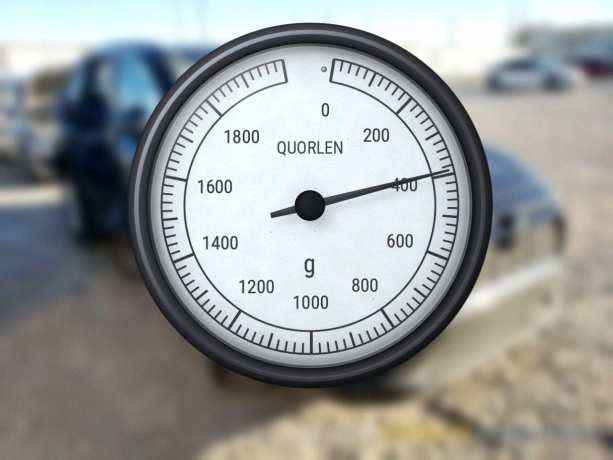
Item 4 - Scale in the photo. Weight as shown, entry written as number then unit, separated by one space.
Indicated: 390 g
